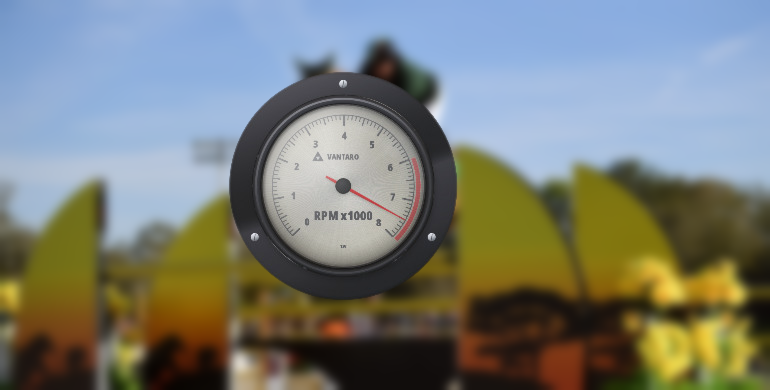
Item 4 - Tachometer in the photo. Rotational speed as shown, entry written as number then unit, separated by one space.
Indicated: 7500 rpm
